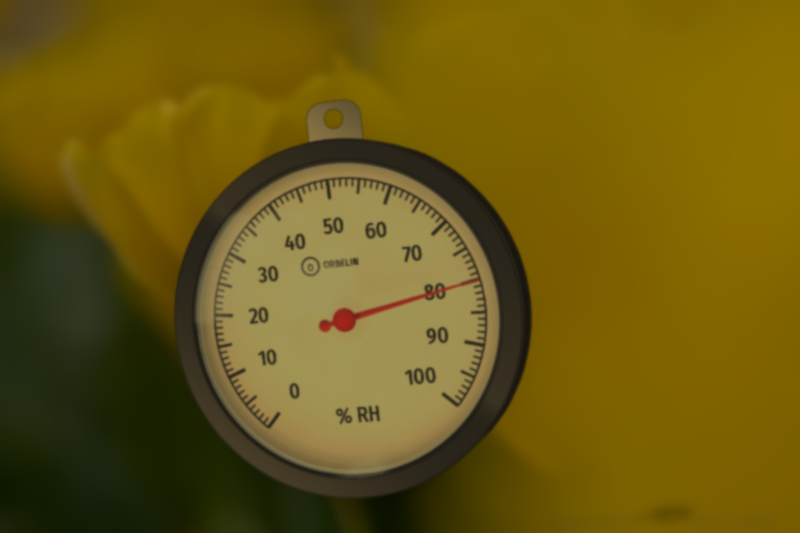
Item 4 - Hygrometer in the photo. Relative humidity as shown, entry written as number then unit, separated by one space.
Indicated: 80 %
